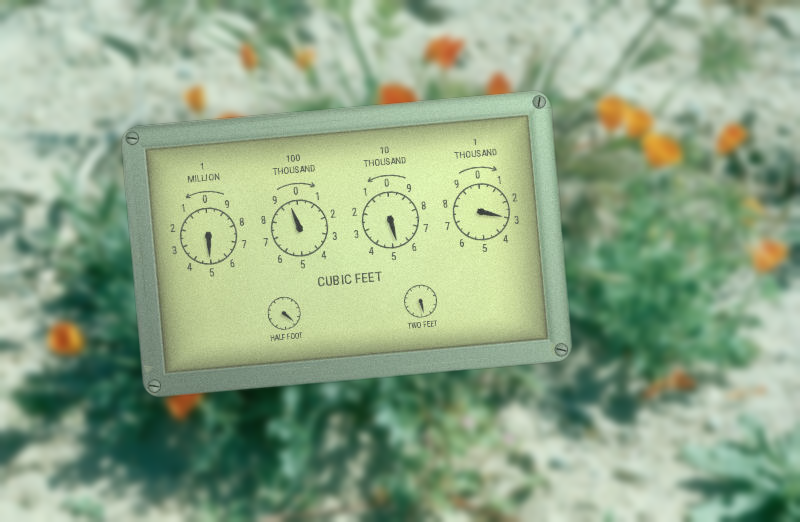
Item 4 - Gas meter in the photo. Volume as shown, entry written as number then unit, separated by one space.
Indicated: 495300 ft³
